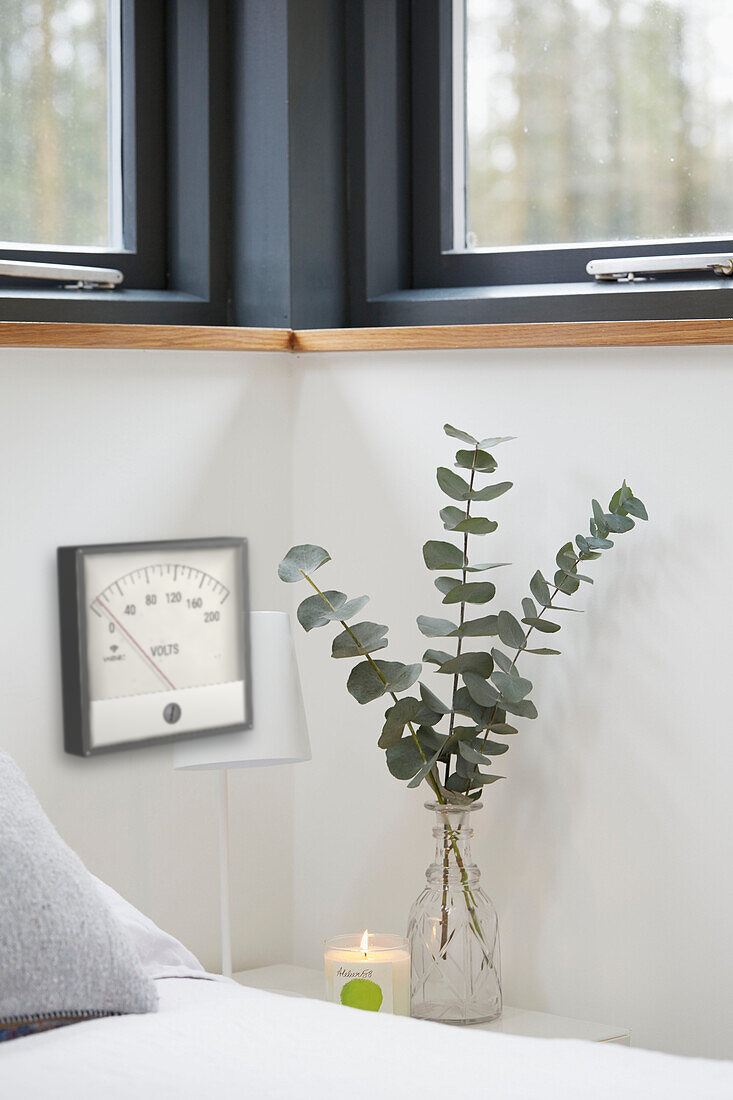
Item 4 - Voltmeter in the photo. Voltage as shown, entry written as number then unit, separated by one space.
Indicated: 10 V
